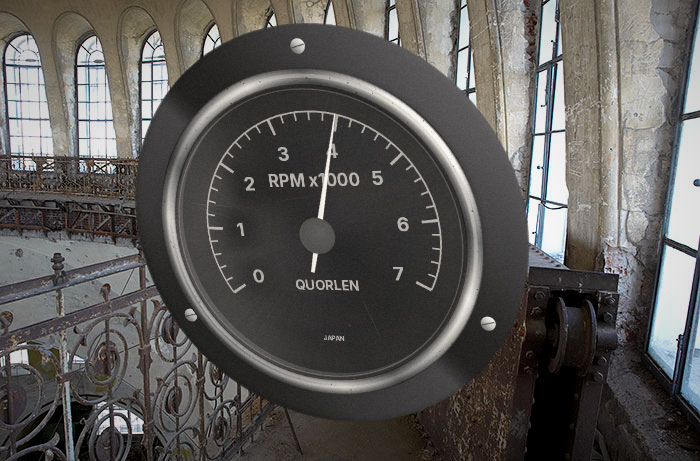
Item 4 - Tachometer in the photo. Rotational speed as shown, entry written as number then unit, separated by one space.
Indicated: 4000 rpm
